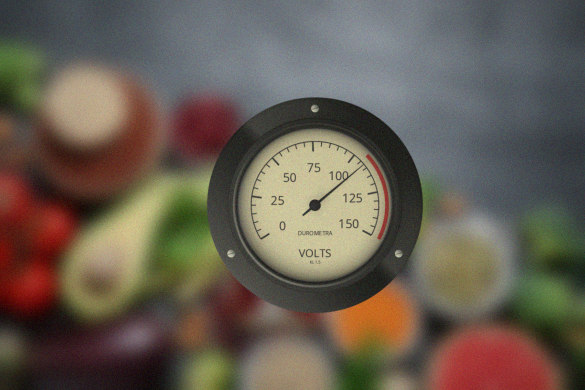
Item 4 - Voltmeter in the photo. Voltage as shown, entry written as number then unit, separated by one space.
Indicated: 107.5 V
